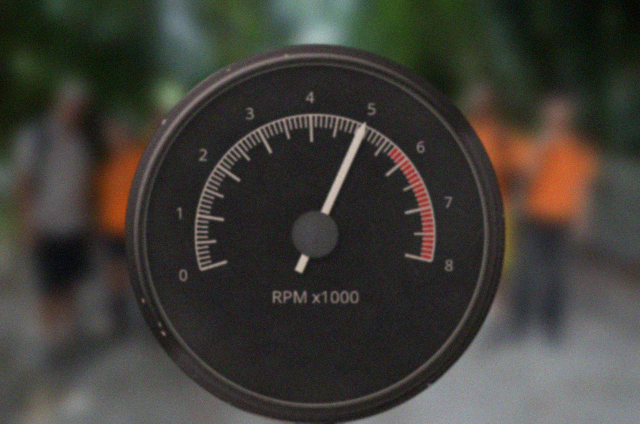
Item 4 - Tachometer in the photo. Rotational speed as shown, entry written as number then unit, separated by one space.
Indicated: 5000 rpm
